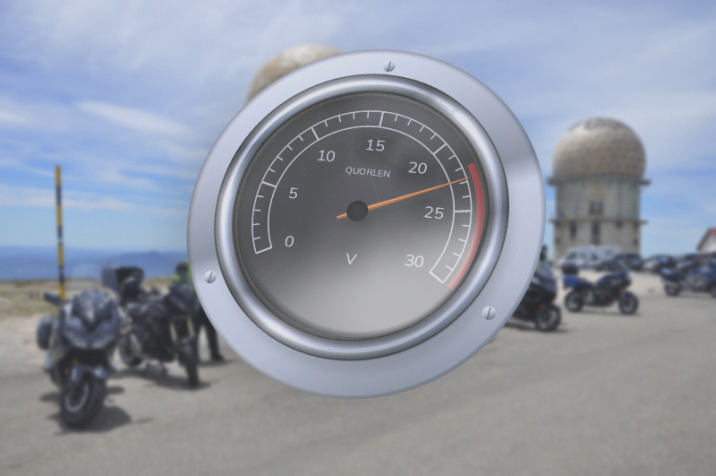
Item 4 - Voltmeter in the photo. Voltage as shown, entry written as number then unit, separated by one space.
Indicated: 23 V
